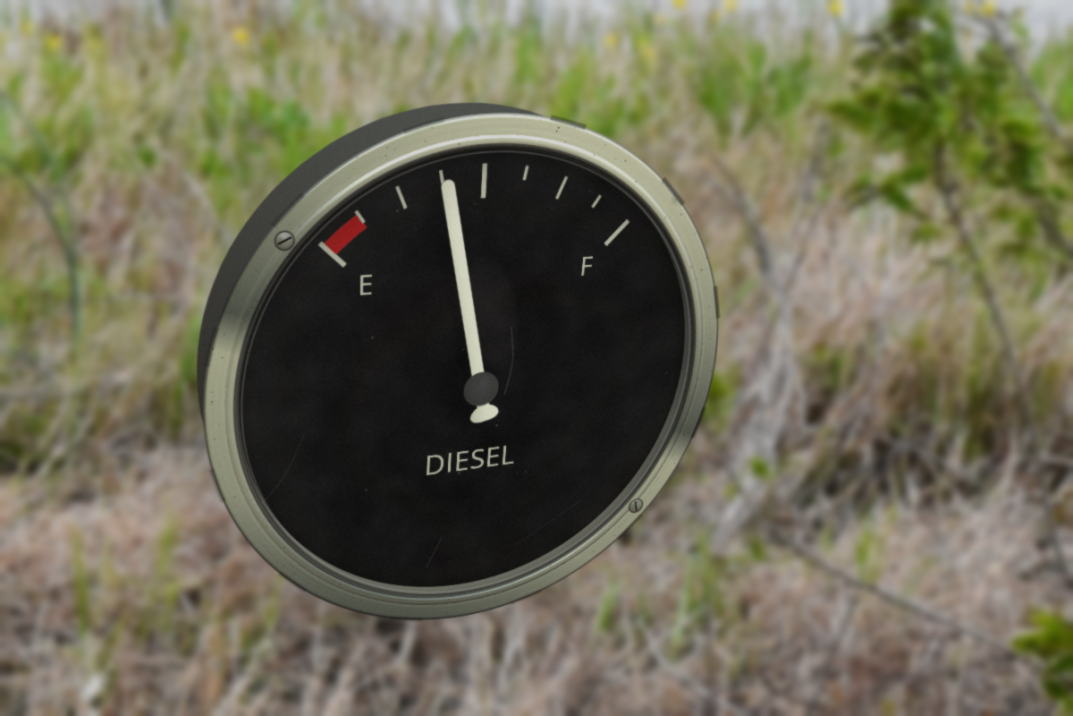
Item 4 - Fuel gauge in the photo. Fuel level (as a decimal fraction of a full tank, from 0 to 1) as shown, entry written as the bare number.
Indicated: 0.375
